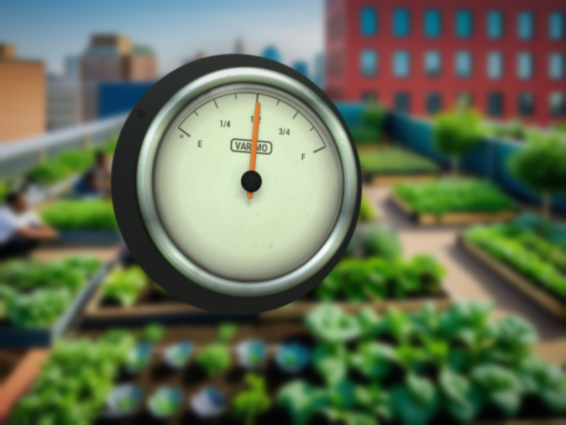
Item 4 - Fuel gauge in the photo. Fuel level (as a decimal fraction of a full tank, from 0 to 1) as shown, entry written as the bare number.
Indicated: 0.5
